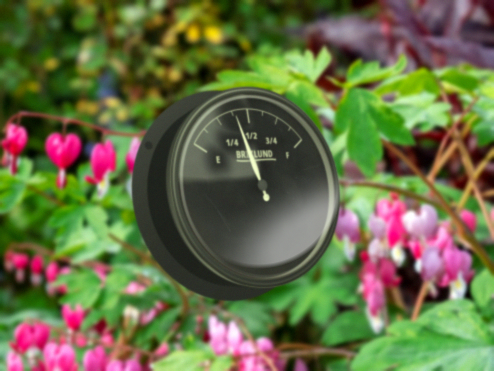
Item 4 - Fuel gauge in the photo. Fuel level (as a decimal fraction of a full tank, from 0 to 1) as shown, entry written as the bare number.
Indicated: 0.375
